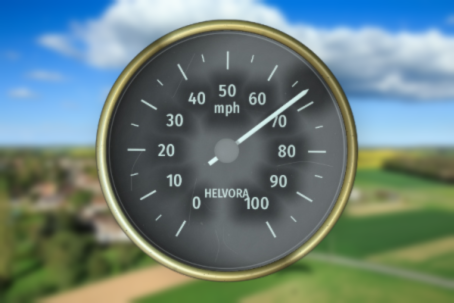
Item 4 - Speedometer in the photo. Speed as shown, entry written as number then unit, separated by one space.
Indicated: 67.5 mph
